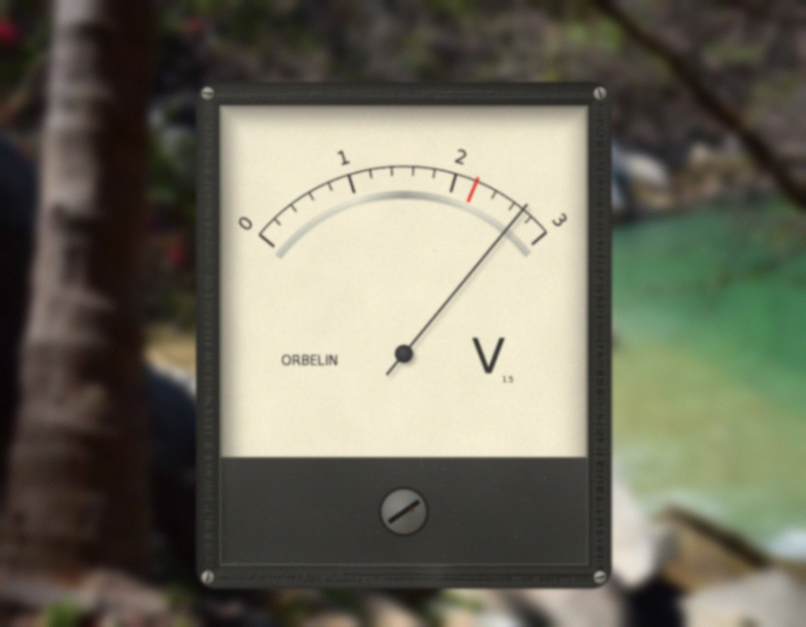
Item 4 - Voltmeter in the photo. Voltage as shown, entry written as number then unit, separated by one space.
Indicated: 2.7 V
